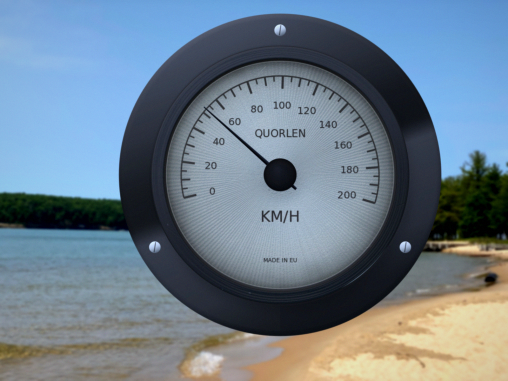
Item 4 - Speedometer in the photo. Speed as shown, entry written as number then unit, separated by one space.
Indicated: 52.5 km/h
